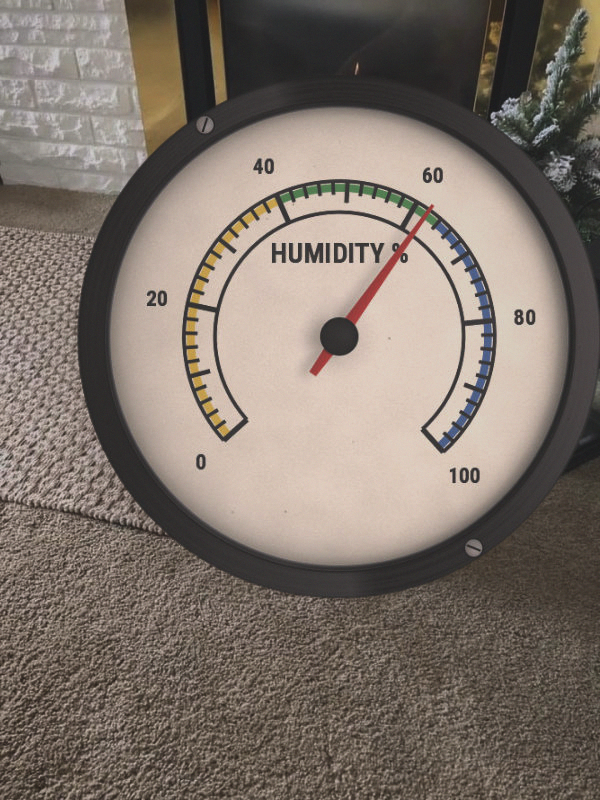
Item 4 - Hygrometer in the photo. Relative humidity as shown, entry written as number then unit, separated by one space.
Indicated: 62 %
